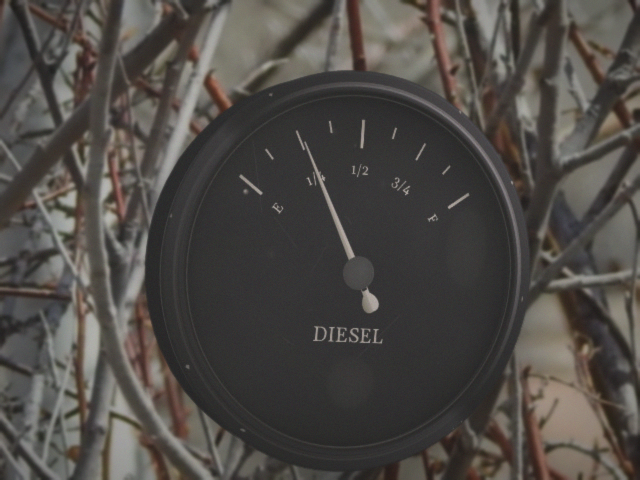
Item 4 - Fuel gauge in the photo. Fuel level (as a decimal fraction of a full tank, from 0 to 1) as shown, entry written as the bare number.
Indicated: 0.25
